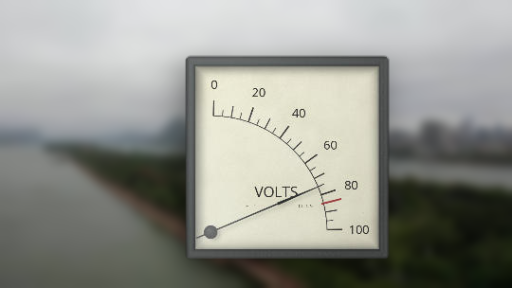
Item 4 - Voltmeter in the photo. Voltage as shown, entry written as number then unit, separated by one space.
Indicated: 75 V
